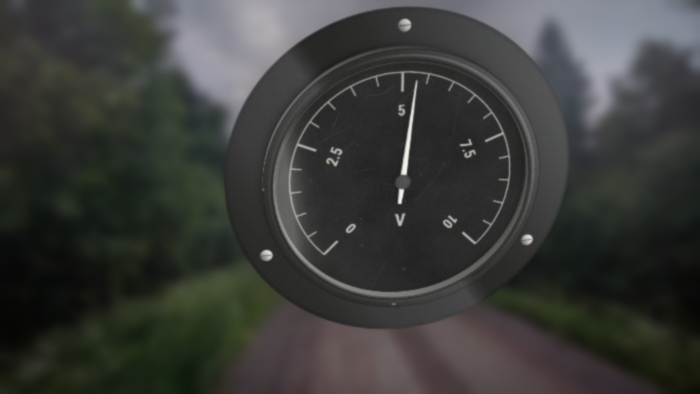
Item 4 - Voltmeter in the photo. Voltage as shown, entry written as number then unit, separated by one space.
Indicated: 5.25 V
